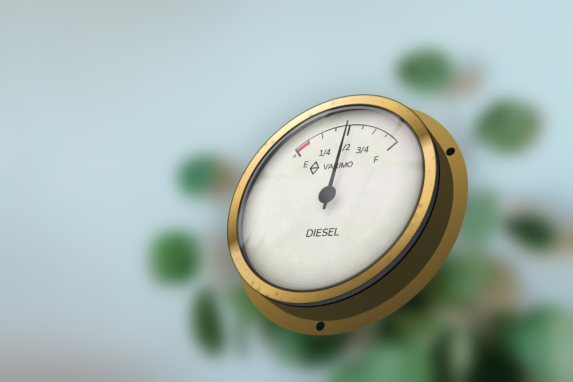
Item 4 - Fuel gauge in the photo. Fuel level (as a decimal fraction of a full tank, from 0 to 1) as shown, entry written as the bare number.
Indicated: 0.5
